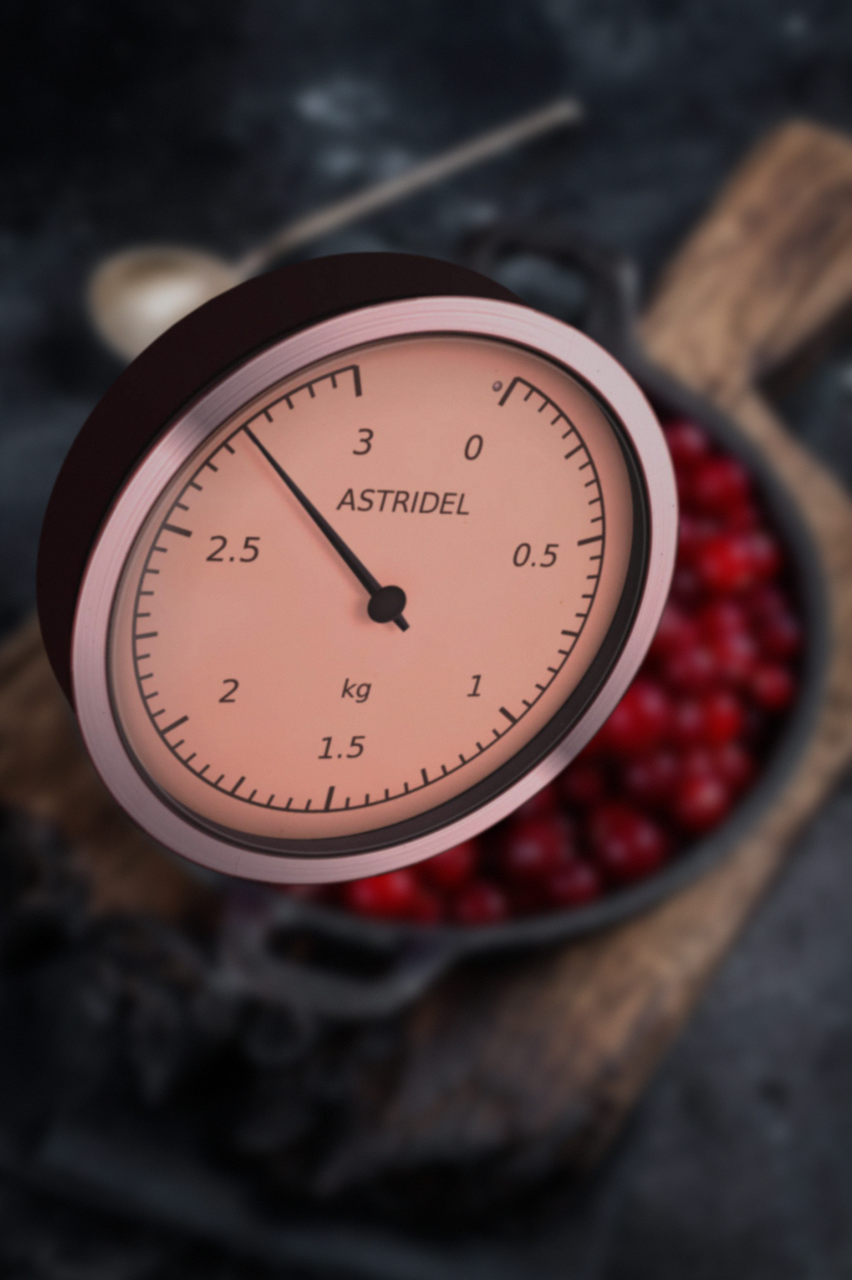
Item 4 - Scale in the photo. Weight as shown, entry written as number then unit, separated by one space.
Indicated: 2.75 kg
